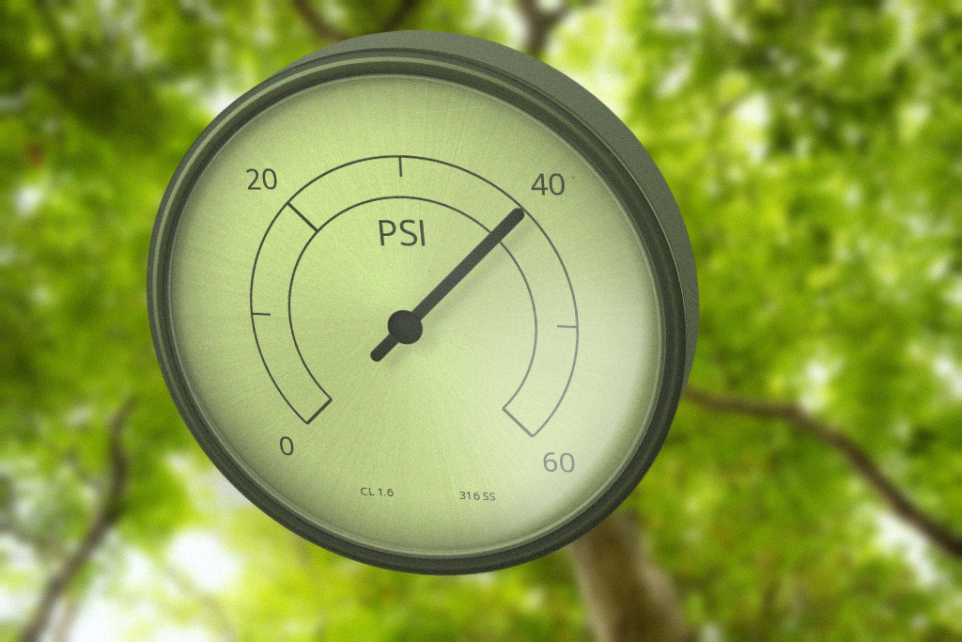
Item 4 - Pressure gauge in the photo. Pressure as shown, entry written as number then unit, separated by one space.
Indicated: 40 psi
